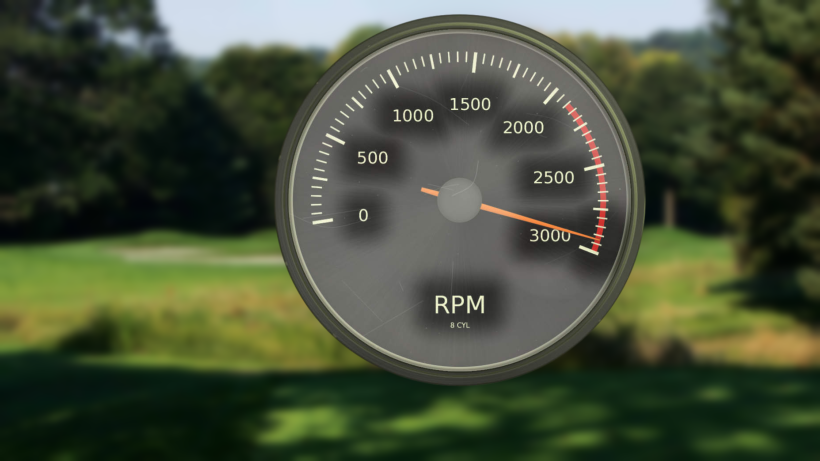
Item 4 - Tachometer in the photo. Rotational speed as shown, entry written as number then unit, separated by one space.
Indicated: 2925 rpm
